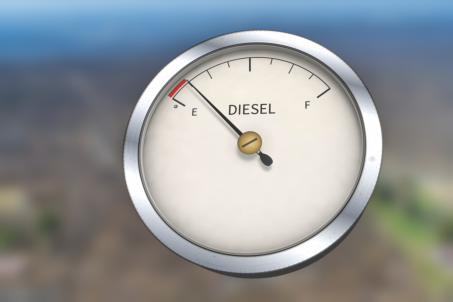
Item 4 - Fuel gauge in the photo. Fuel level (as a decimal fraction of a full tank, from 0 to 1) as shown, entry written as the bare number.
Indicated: 0.125
